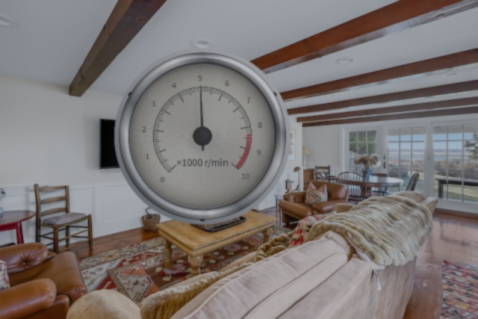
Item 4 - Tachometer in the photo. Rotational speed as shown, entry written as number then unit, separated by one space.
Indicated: 5000 rpm
